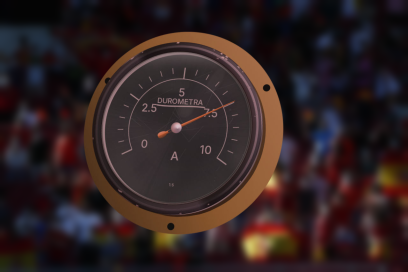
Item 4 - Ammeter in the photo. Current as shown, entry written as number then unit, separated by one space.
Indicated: 7.5 A
